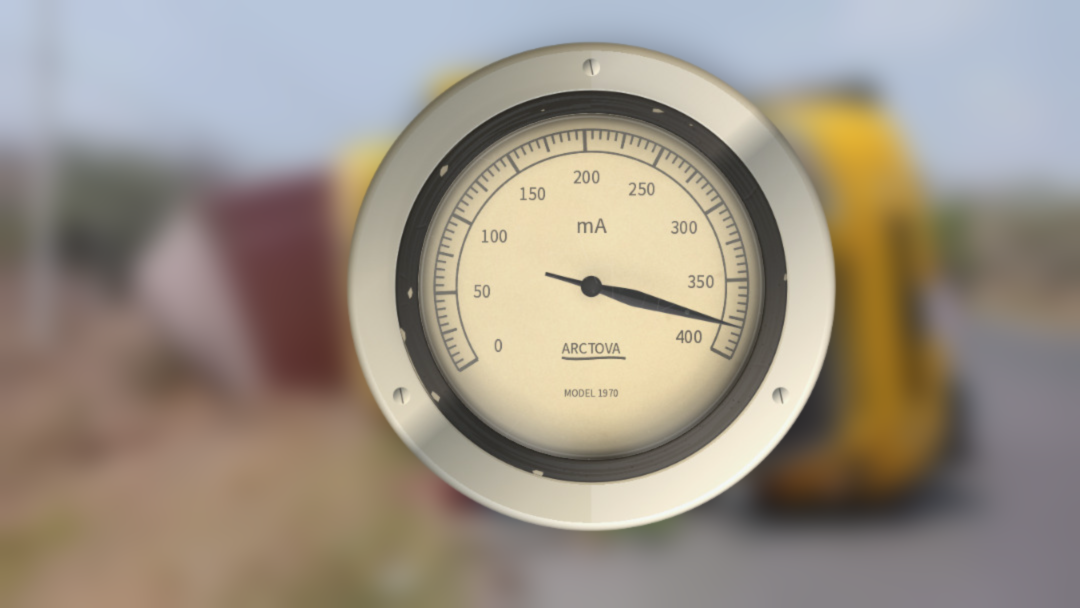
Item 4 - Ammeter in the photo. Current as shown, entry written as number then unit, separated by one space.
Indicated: 380 mA
